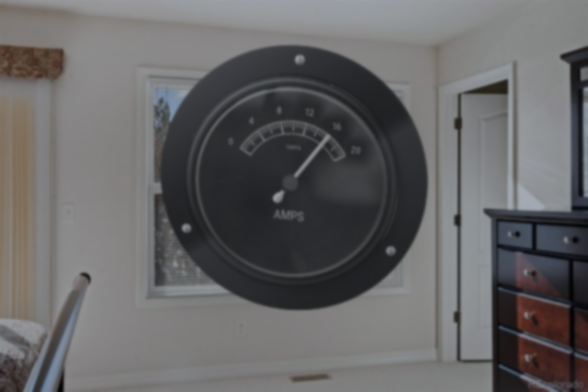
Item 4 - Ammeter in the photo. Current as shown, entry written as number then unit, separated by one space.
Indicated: 16 A
